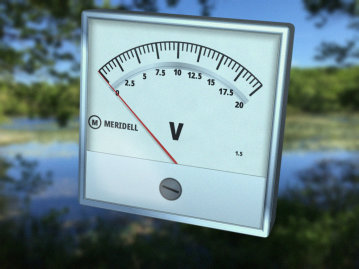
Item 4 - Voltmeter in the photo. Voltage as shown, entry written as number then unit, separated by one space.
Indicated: 0 V
